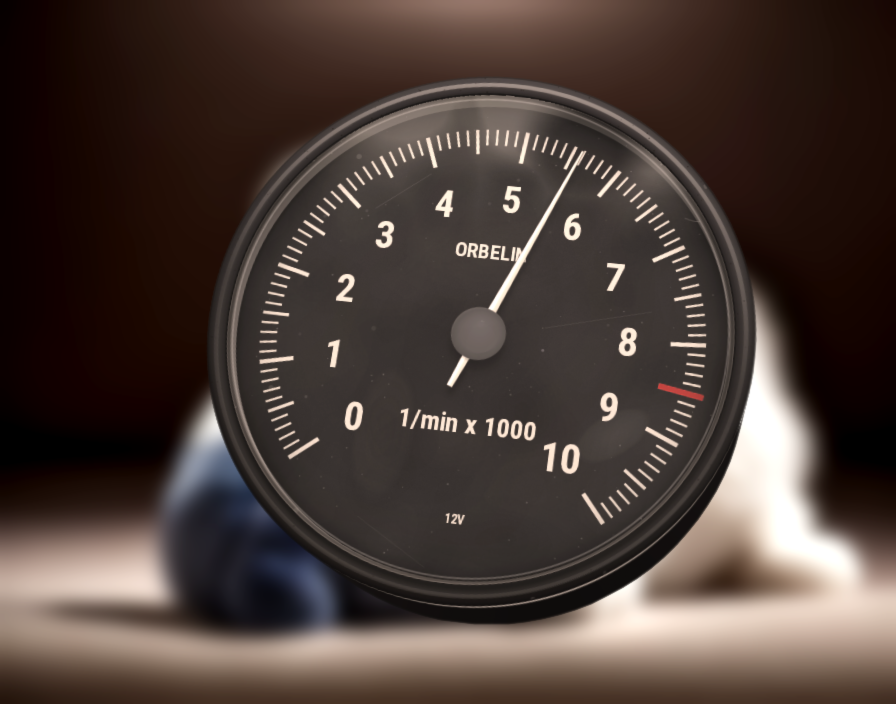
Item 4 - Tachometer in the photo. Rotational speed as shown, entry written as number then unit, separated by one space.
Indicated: 5600 rpm
